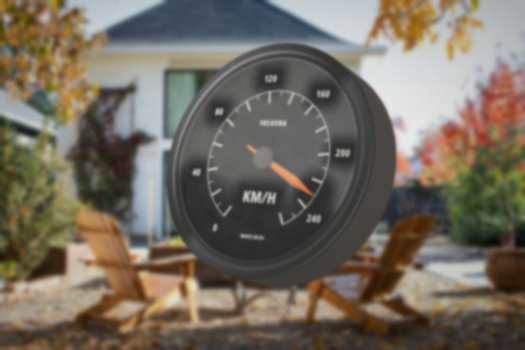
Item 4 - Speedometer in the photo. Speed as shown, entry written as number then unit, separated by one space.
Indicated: 230 km/h
